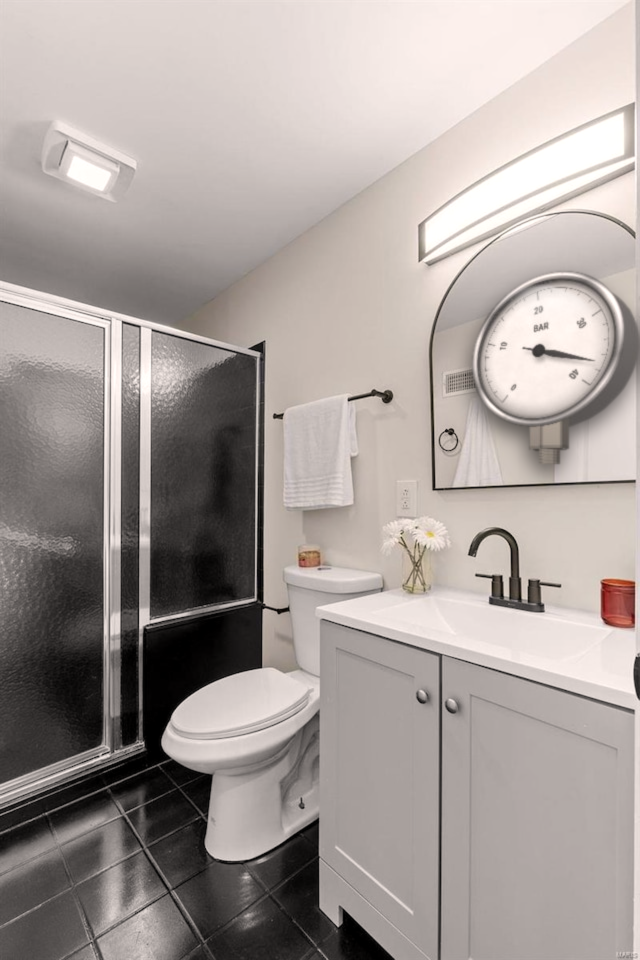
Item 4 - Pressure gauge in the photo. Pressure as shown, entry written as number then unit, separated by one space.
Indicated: 37 bar
